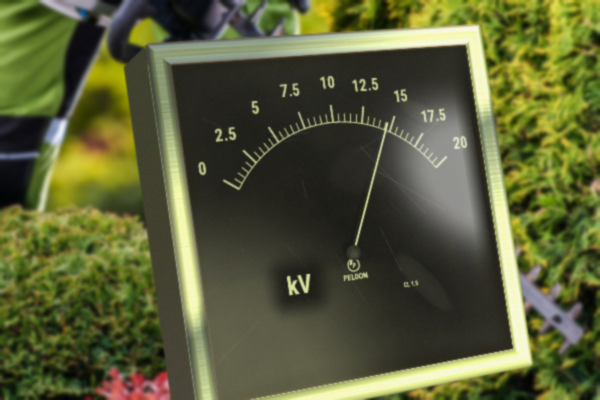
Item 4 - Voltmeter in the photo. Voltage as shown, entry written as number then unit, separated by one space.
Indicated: 14.5 kV
